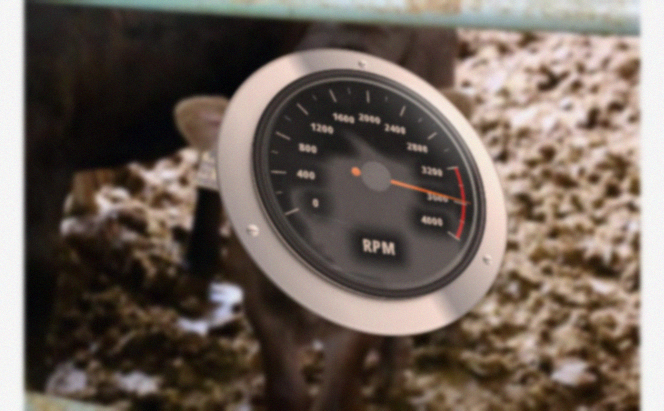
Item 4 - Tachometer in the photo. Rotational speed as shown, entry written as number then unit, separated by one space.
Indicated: 3600 rpm
